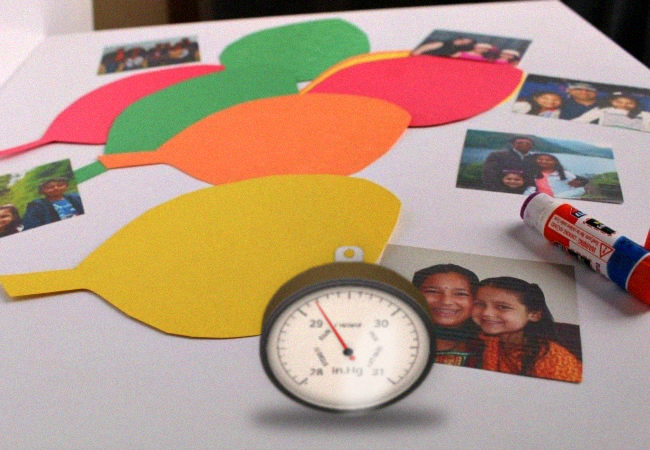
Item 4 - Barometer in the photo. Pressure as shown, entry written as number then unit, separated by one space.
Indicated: 29.2 inHg
